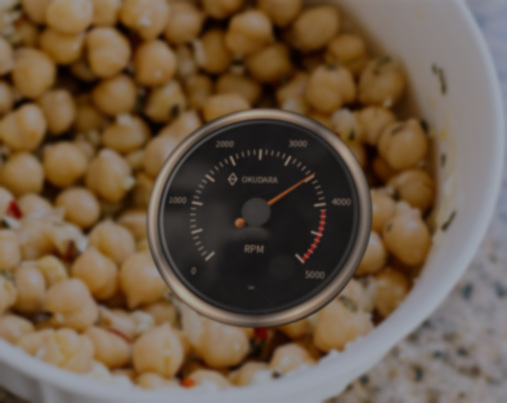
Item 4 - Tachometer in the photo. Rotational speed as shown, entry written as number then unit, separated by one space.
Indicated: 3500 rpm
